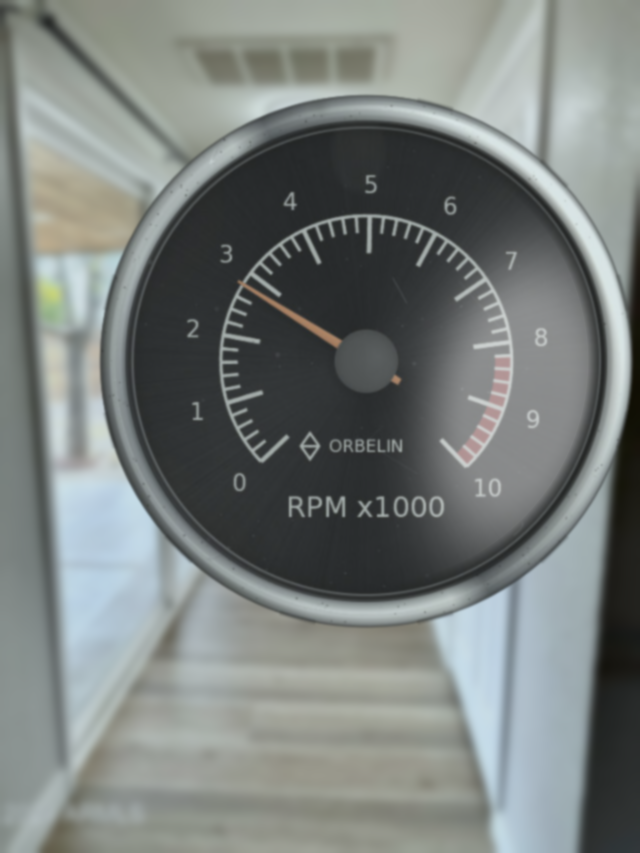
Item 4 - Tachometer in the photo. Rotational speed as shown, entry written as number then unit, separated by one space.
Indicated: 2800 rpm
